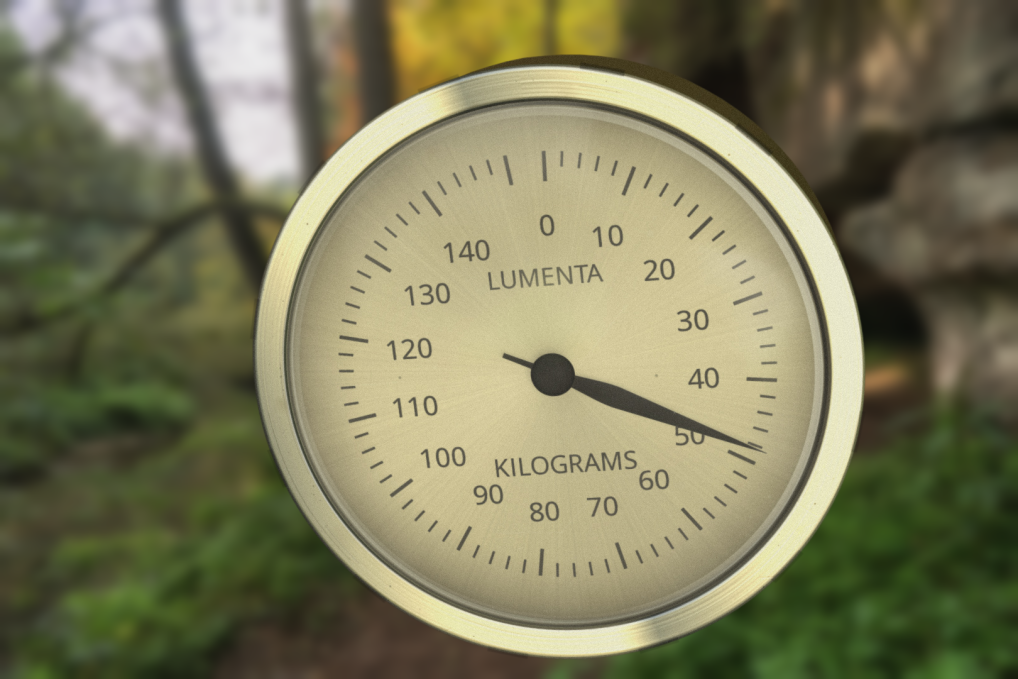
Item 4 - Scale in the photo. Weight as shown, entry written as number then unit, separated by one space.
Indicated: 48 kg
